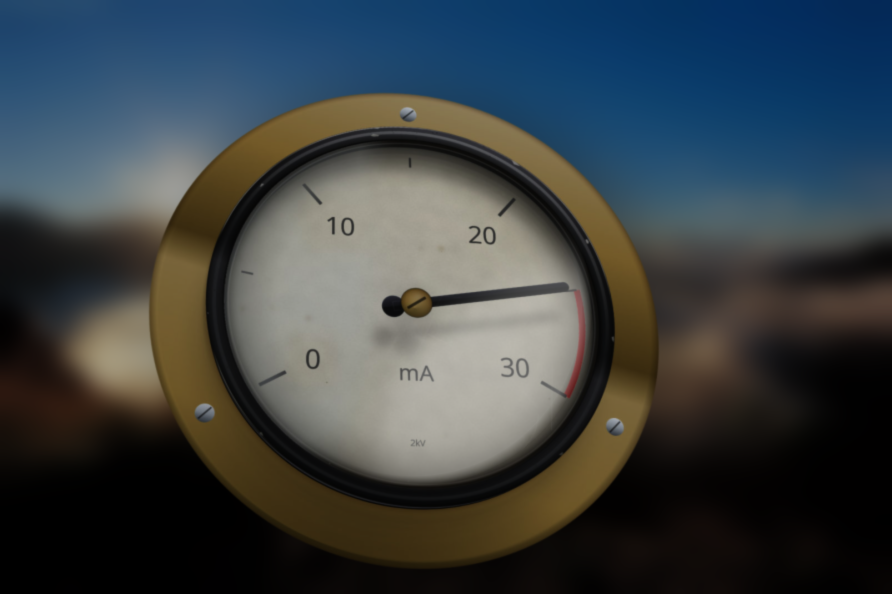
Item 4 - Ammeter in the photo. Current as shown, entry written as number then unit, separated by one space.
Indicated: 25 mA
